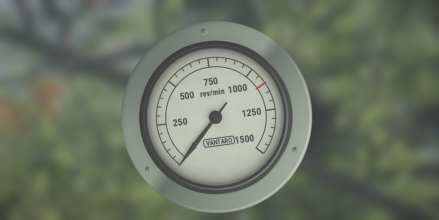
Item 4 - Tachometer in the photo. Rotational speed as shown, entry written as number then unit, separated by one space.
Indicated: 0 rpm
